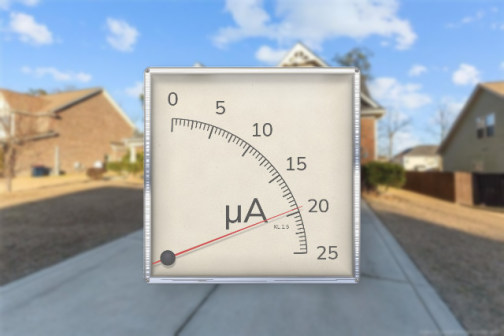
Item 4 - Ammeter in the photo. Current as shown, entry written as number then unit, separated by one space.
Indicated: 19.5 µA
